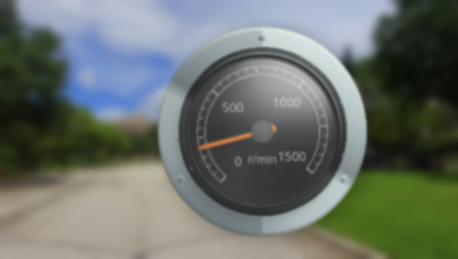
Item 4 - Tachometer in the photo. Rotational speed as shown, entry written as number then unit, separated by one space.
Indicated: 200 rpm
